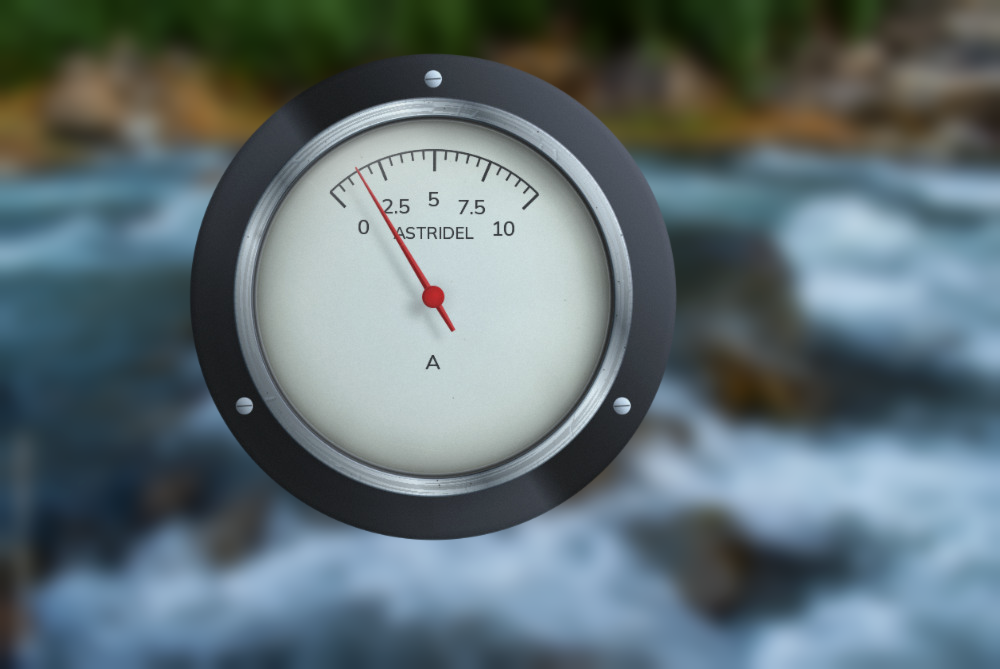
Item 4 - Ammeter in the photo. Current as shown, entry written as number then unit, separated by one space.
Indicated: 1.5 A
